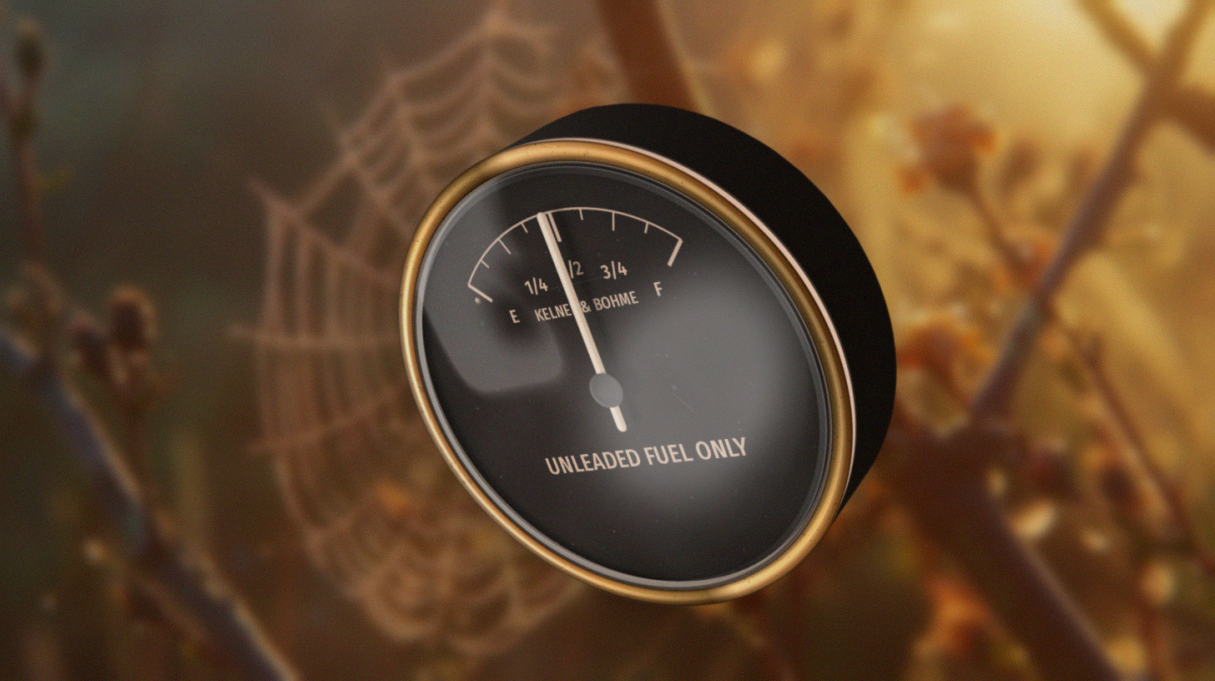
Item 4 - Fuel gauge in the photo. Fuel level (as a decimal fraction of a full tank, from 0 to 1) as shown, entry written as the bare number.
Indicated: 0.5
